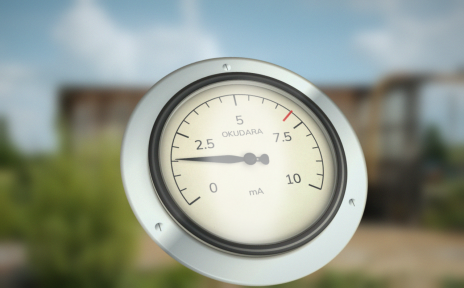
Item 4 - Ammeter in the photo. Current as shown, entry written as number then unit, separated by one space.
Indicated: 1.5 mA
